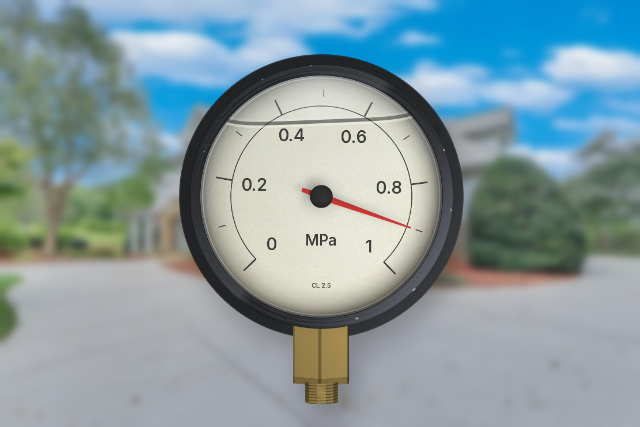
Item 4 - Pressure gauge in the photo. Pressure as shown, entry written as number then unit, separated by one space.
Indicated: 0.9 MPa
